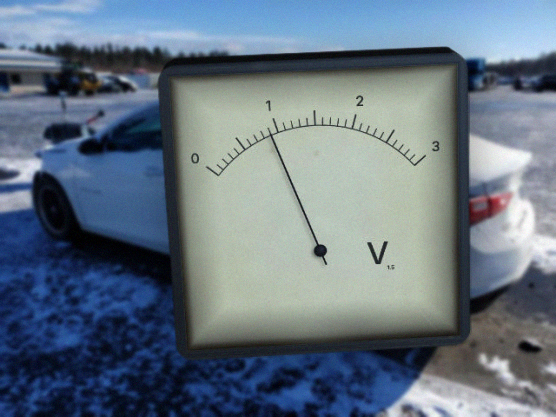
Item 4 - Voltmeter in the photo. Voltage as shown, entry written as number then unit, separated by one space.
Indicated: 0.9 V
